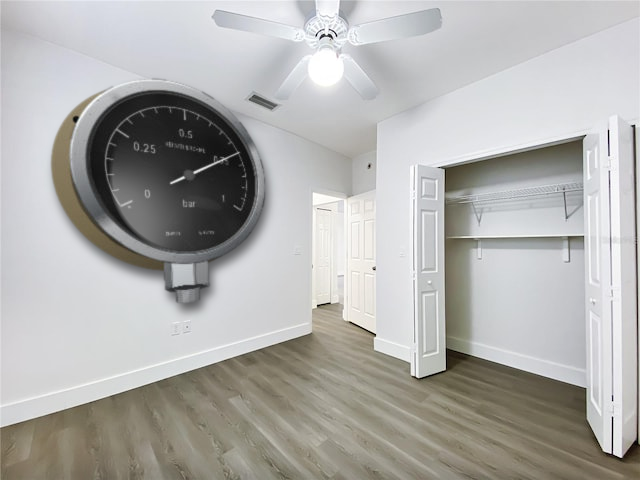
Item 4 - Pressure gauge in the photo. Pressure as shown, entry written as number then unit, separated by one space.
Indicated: 0.75 bar
